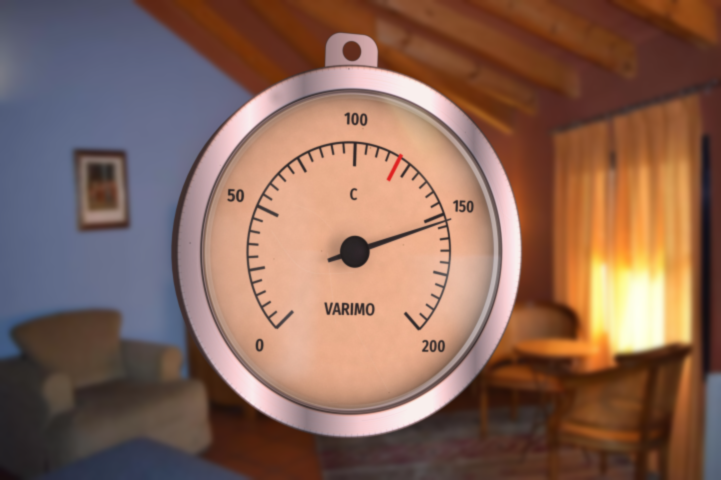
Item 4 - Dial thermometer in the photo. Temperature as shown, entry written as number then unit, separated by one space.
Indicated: 152.5 °C
